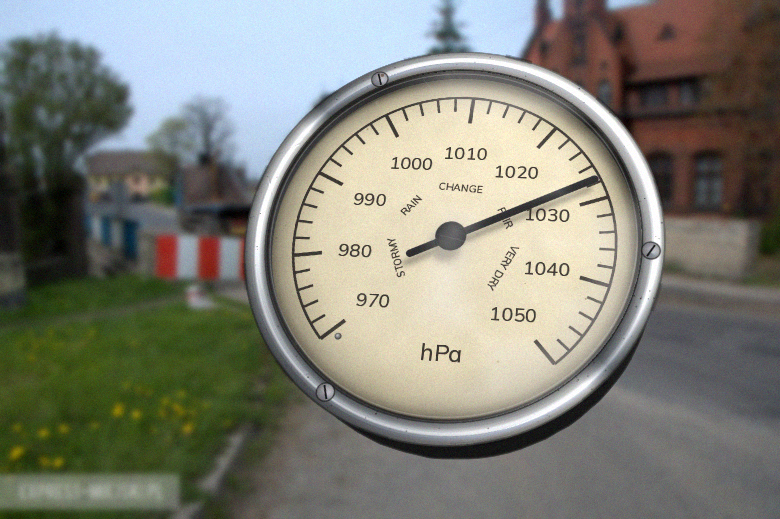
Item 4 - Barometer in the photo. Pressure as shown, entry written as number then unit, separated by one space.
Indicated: 1028 hPa
